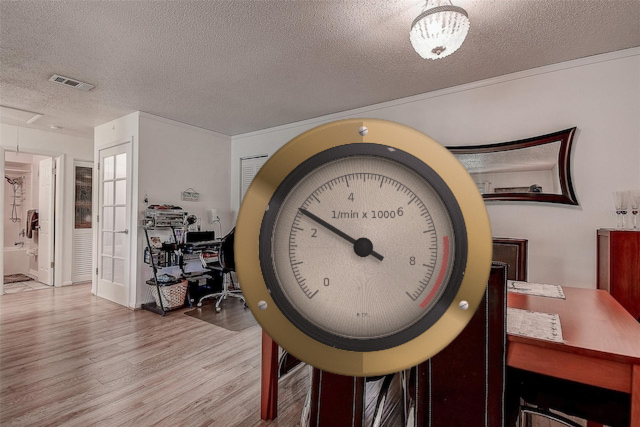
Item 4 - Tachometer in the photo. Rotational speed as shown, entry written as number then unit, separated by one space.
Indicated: 2500 rpm
